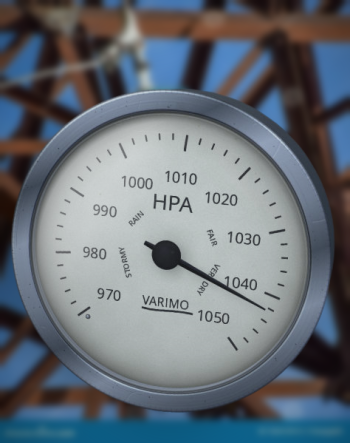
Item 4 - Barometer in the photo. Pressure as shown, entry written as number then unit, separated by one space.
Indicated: 1042 hPa
